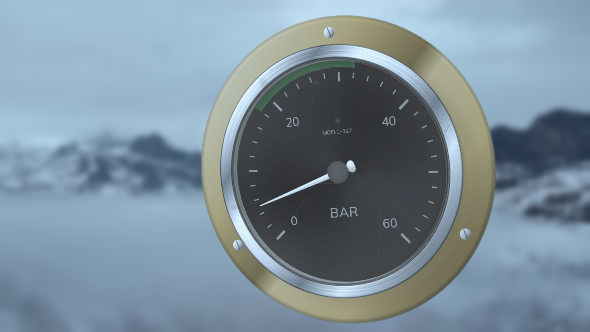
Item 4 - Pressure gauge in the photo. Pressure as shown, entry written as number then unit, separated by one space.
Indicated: 5 bar
